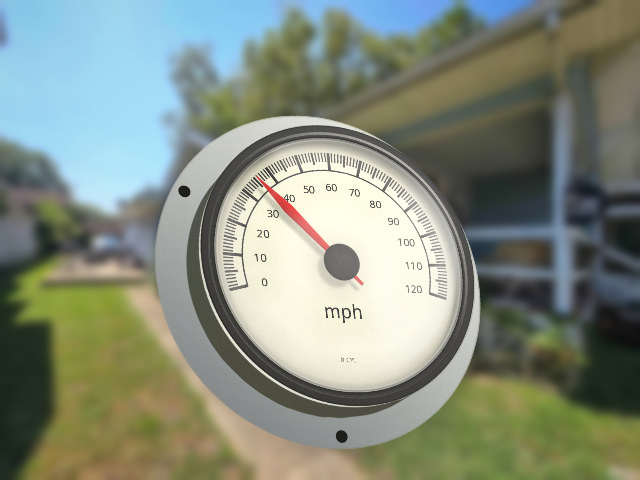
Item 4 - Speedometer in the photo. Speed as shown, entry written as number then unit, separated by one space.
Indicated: 35 mph
